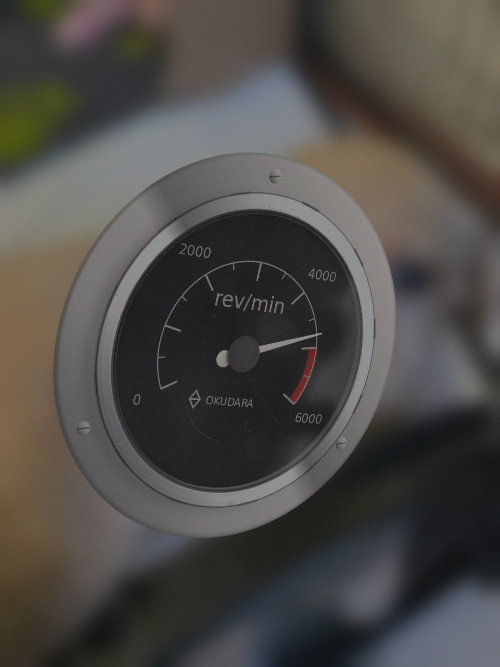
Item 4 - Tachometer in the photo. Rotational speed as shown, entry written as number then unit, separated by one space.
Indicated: 4750 rpm
